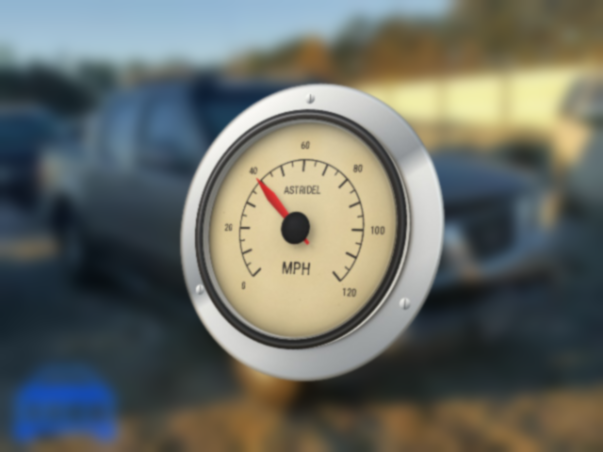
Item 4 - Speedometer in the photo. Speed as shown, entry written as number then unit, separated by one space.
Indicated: 40 mph
